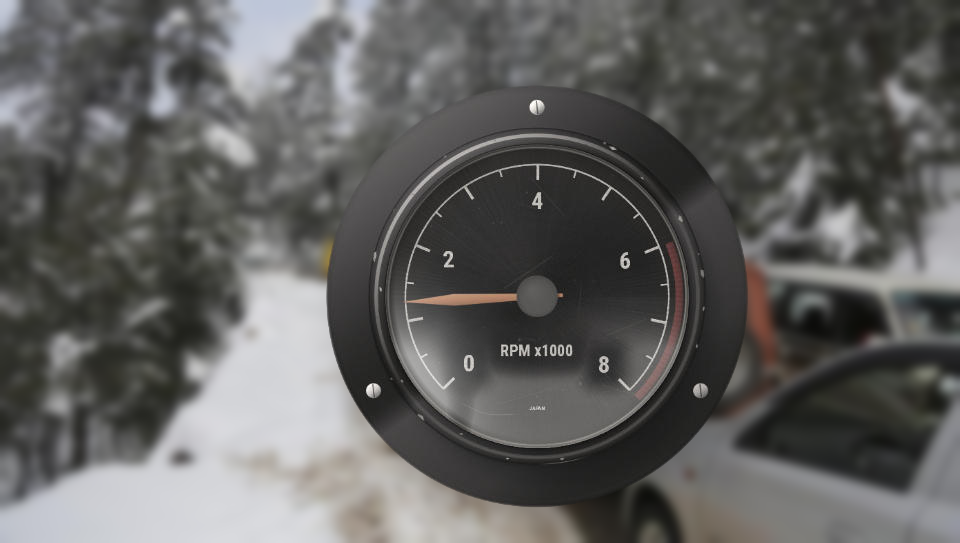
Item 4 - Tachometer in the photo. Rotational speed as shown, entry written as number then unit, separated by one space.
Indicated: 1250 rpm
